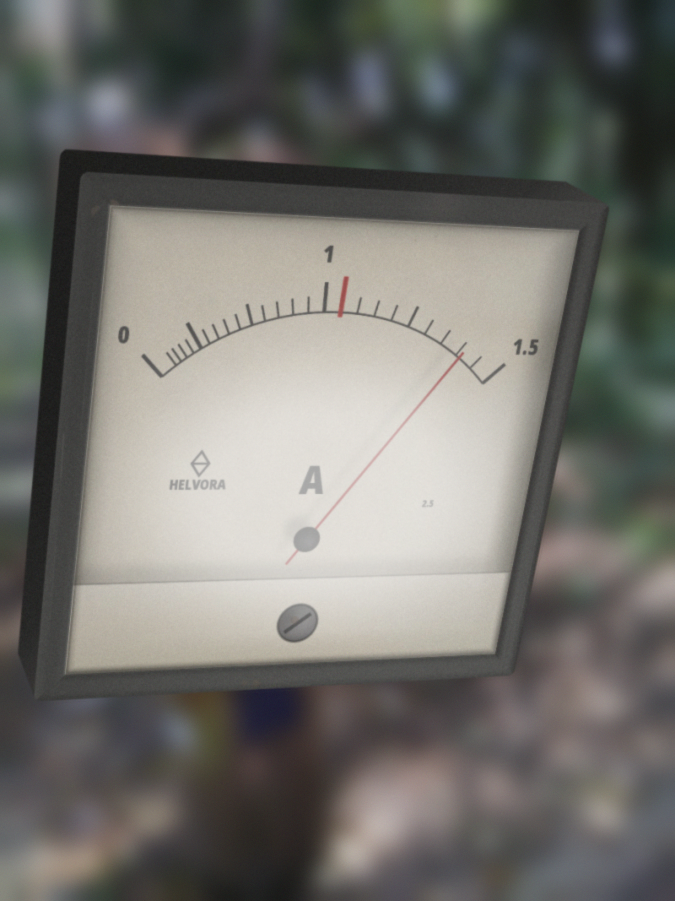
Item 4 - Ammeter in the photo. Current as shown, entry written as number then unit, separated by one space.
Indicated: 1.4 A
